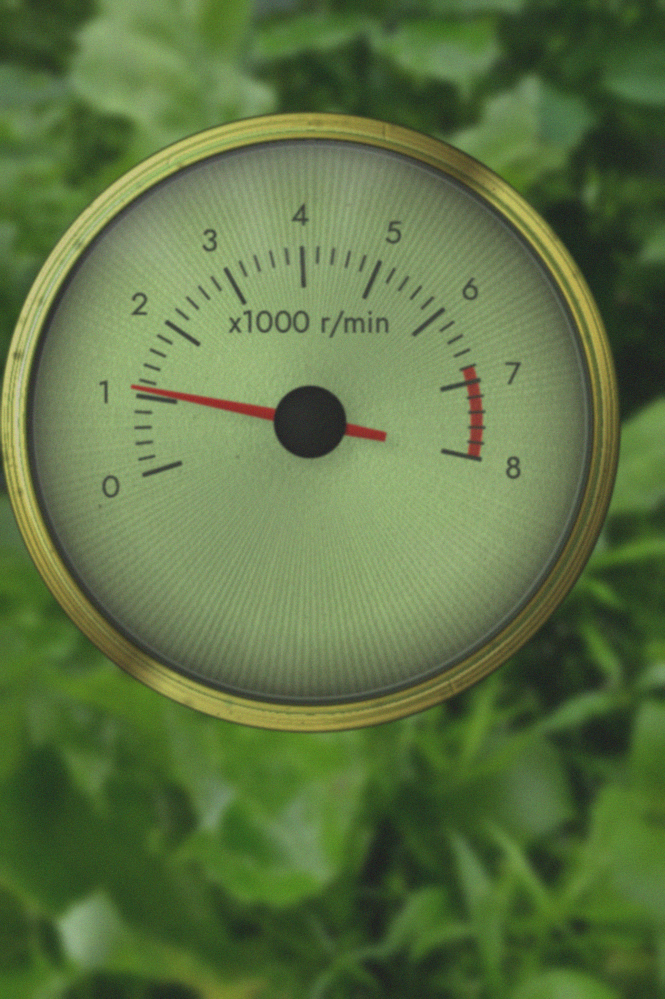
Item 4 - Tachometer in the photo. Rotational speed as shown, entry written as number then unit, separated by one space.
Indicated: 1100 rpm
